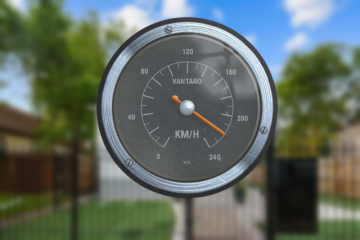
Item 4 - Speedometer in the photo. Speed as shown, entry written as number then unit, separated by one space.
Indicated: 220 km/h
